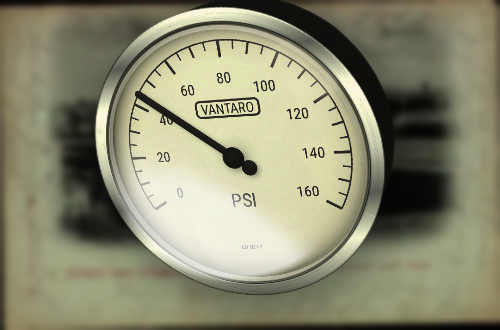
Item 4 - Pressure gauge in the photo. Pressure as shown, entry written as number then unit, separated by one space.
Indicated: 45 psi
